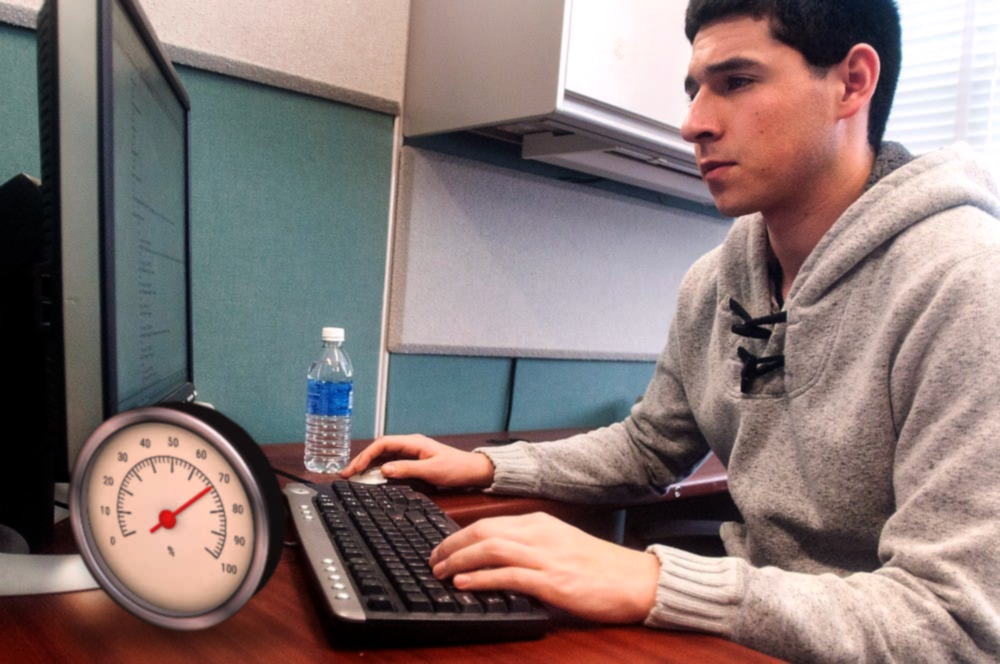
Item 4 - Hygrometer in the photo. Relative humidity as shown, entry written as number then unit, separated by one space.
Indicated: 70 %
